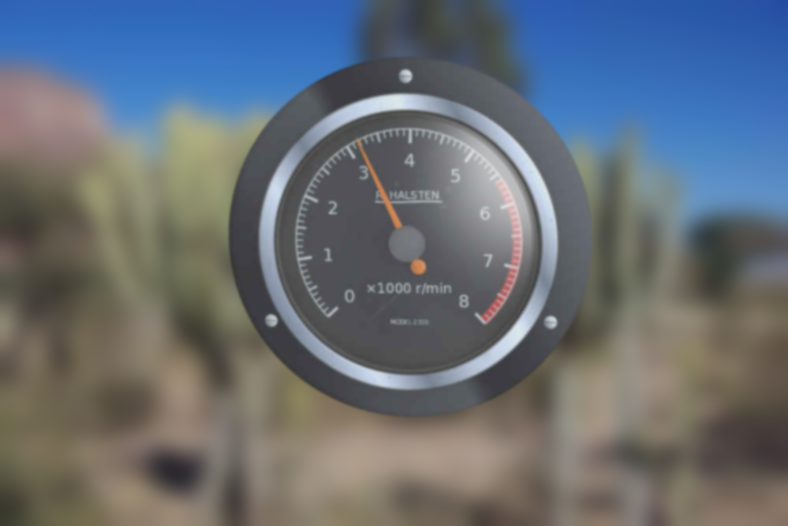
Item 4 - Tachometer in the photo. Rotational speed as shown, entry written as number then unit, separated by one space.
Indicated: 3200 rpm
